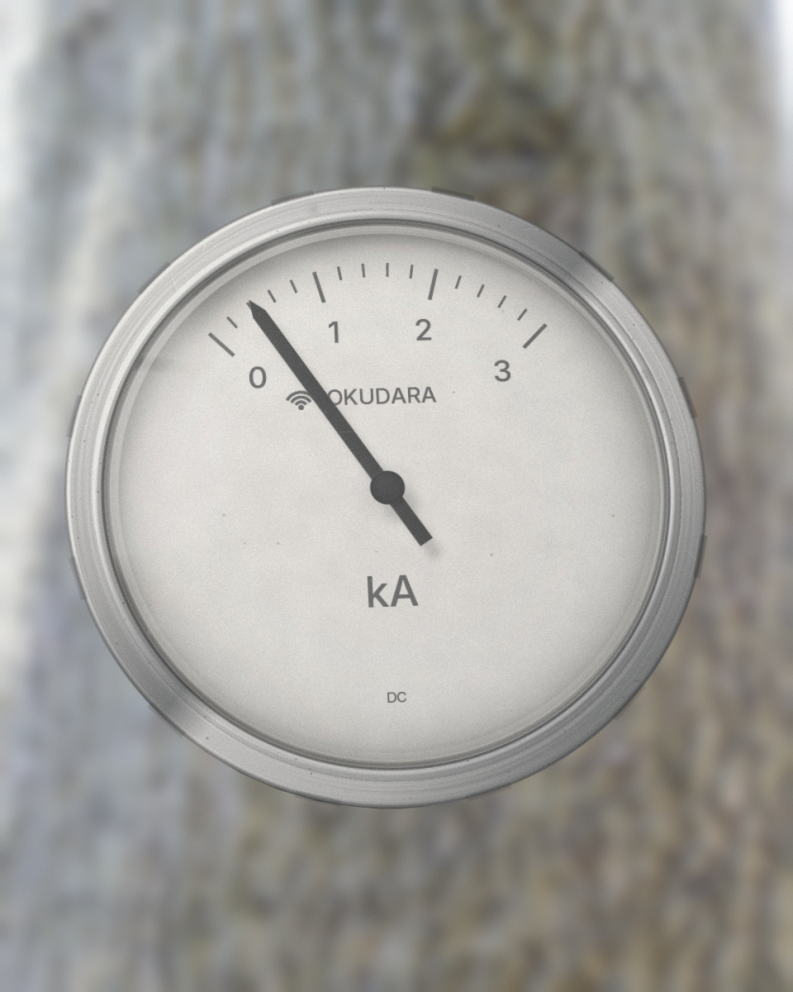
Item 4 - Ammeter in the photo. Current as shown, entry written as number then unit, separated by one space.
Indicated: 0.4 kA
